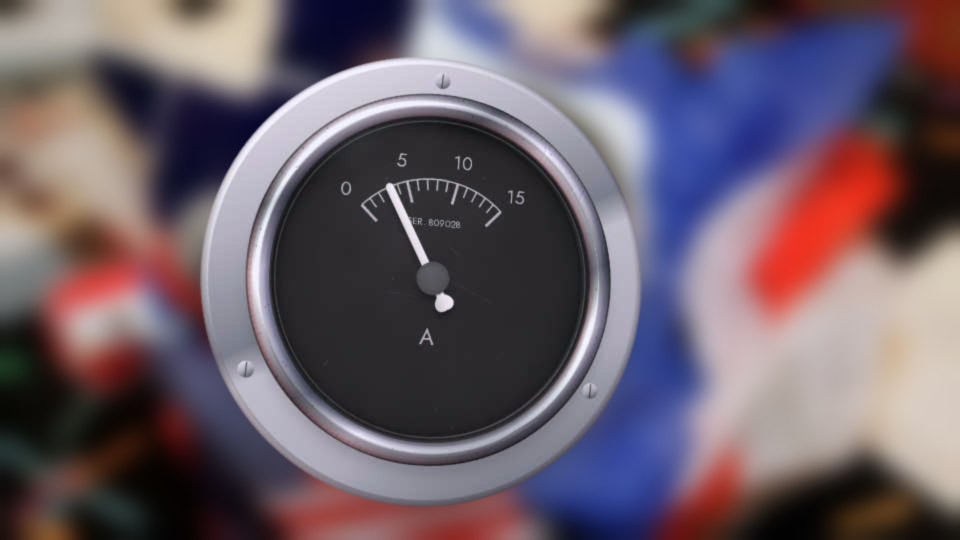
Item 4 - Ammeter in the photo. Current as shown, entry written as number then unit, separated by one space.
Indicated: 3 A
